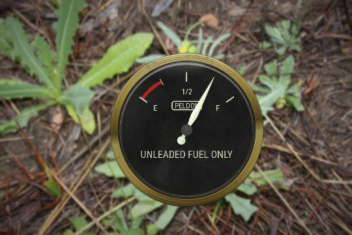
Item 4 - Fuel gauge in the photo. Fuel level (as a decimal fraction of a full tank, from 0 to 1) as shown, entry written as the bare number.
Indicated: 0.75
